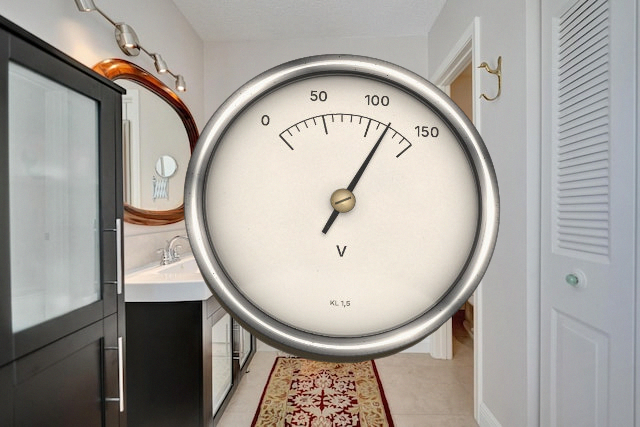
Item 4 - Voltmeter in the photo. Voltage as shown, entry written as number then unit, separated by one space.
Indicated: 120 V
